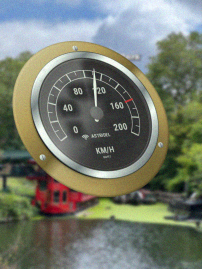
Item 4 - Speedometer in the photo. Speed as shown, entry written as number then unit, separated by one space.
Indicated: 110 km/h
